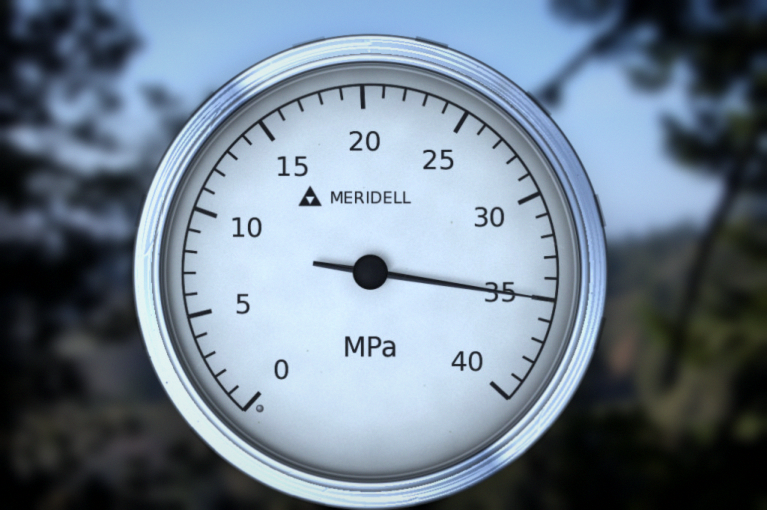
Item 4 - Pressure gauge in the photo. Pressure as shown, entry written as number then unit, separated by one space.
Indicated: 35 MPa
